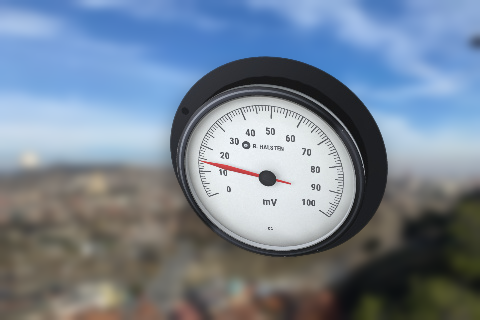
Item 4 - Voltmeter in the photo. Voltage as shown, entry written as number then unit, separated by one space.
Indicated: 15 mV
